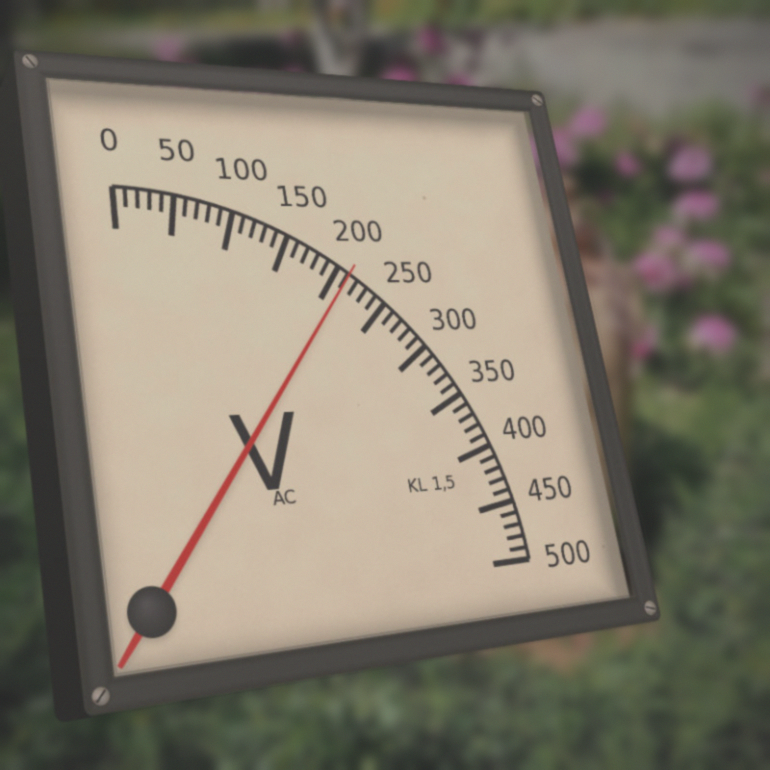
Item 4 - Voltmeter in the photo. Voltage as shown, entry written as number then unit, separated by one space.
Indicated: 210 V
